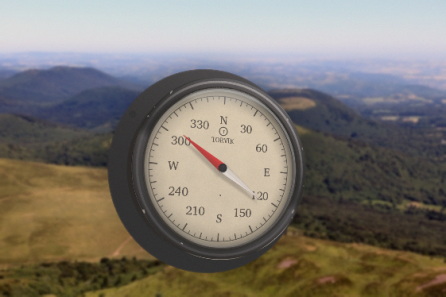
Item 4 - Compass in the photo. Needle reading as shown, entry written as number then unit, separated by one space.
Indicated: 305 °
